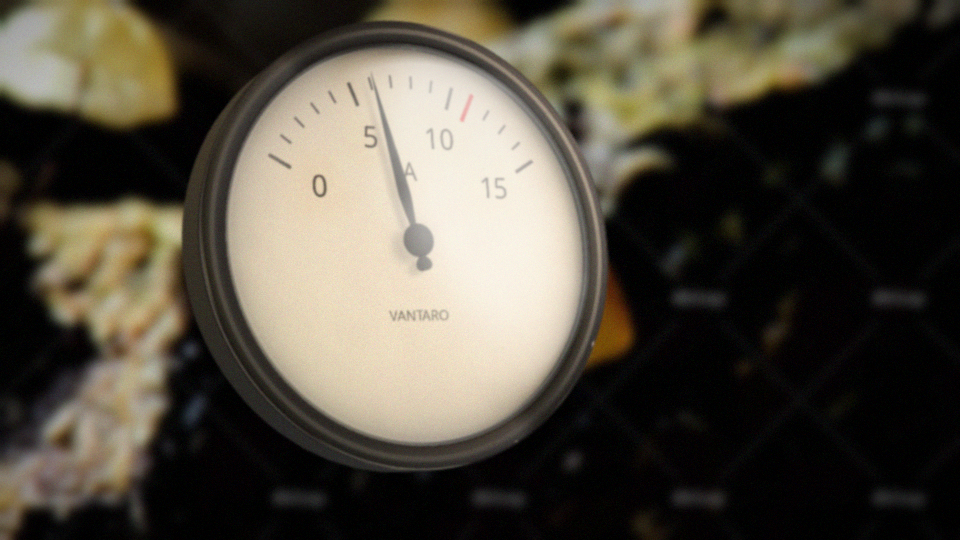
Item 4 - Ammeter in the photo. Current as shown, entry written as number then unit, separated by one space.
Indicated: 6 A
